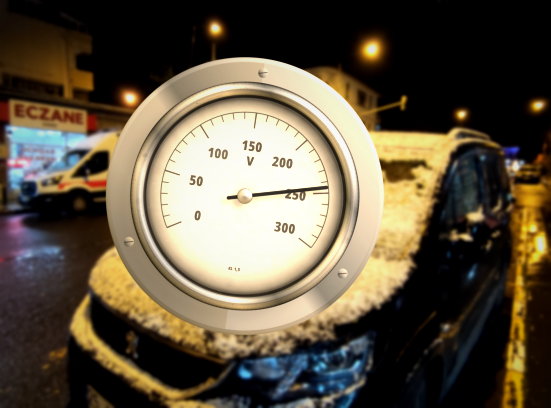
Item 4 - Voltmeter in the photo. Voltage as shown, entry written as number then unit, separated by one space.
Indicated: 245 V
